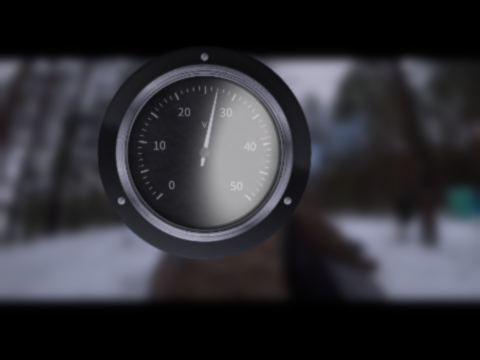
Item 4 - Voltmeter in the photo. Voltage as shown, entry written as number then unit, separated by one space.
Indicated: 27 V
